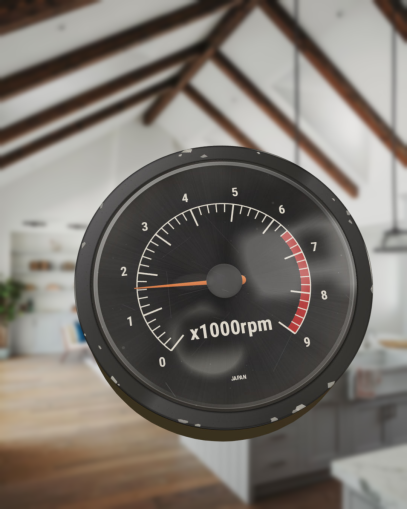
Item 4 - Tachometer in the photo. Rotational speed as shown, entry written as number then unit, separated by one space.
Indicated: 1600 rpm
